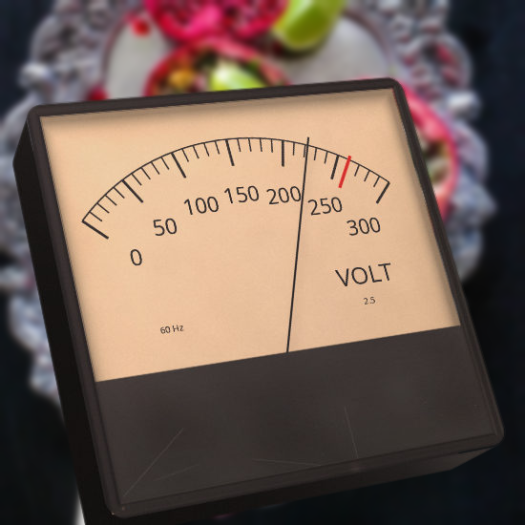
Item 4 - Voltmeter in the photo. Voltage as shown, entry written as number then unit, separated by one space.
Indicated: 220 V
